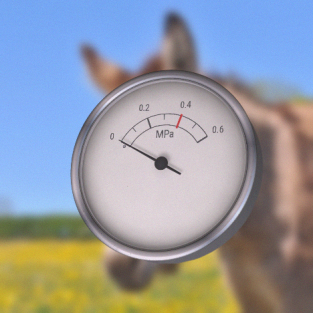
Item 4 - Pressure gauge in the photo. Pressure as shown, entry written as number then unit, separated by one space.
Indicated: 0 MPa
